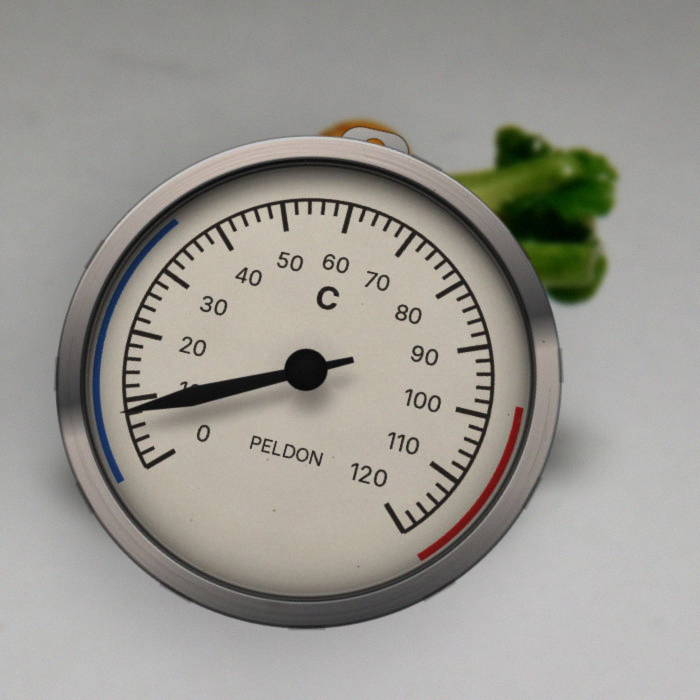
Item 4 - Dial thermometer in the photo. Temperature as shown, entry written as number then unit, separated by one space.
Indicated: 8 °C
